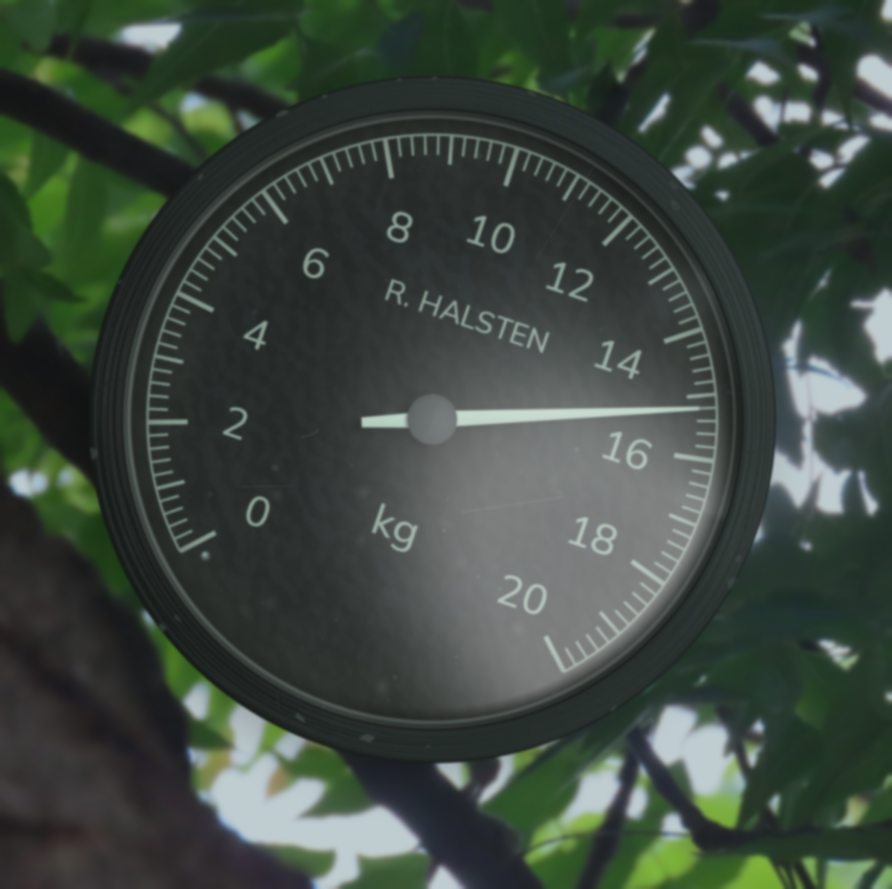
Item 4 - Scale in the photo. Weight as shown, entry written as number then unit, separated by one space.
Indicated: 15.2 kg
